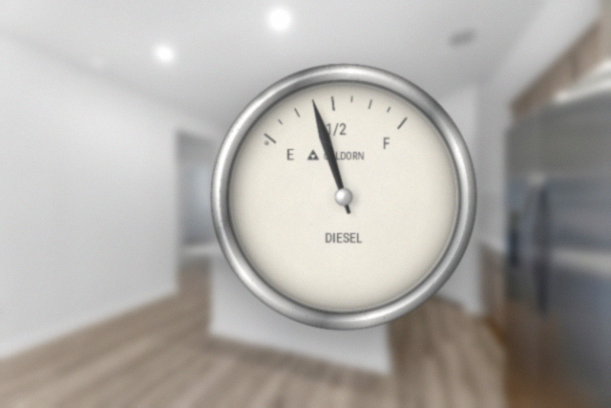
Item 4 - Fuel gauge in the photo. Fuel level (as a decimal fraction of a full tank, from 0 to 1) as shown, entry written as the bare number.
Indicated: 0.375
